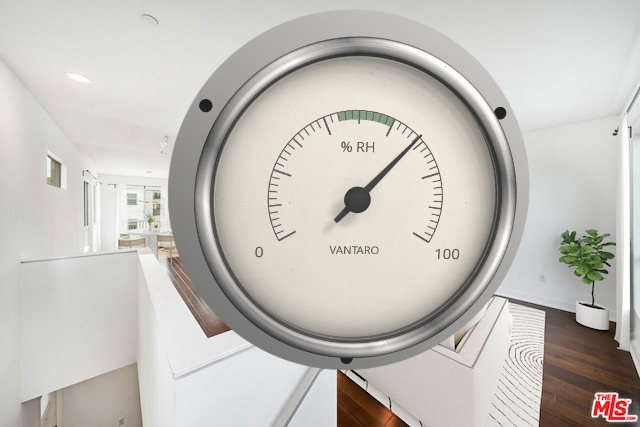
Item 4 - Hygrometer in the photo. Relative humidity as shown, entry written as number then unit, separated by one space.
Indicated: 68 %
